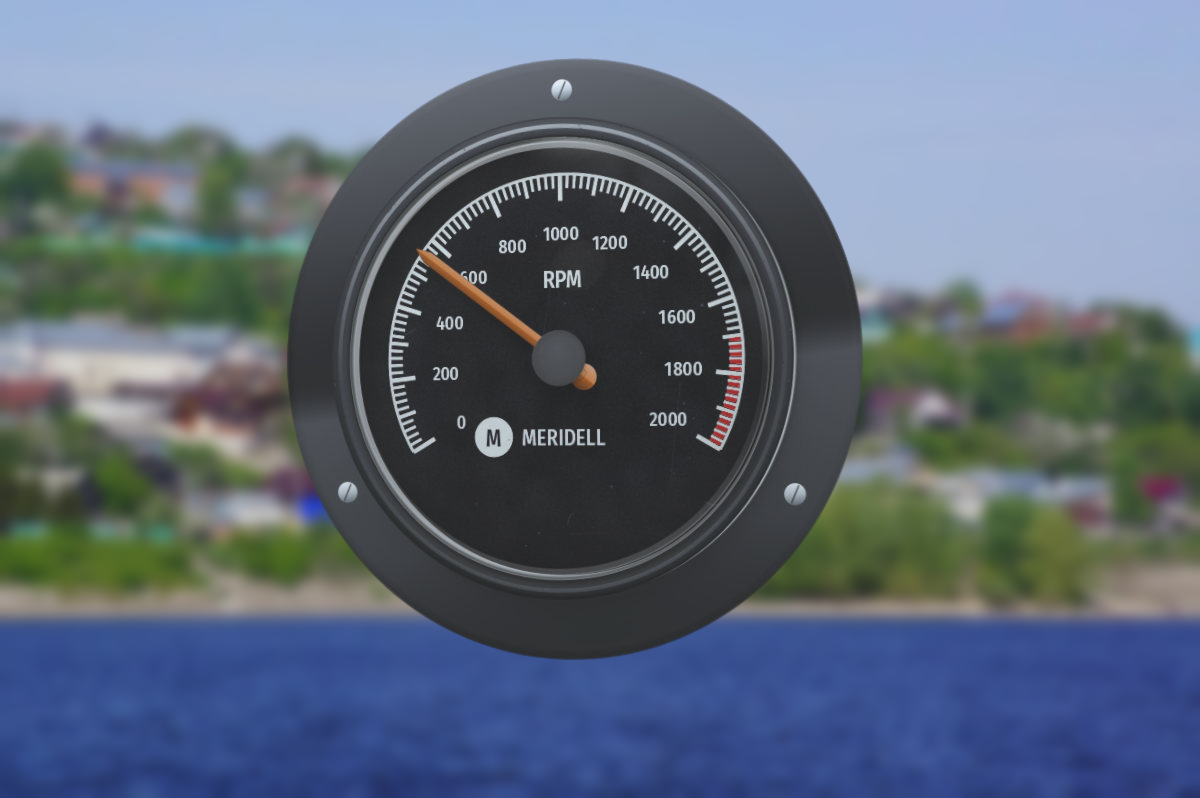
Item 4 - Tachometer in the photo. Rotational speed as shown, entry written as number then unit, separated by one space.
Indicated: 560 rpm
